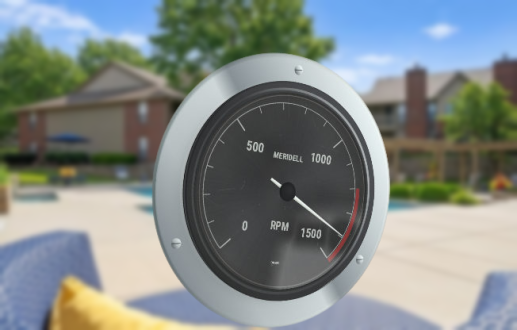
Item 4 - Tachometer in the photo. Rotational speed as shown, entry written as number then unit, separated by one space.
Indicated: 1400 rpm
